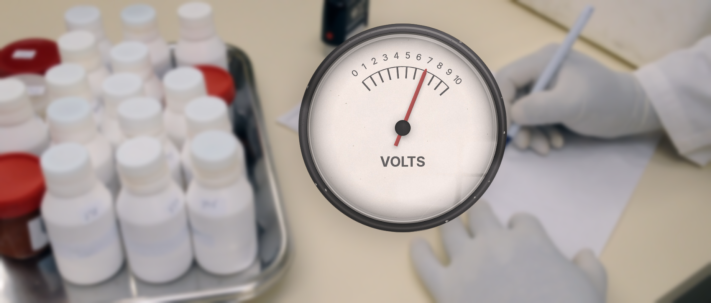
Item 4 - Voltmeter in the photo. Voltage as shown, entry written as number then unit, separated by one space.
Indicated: 7 V
